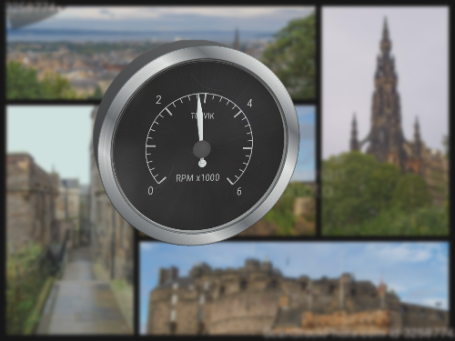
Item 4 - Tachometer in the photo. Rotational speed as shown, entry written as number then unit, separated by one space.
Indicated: 2800 rpm
